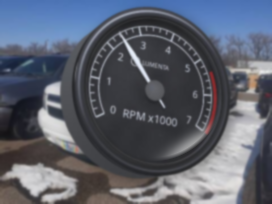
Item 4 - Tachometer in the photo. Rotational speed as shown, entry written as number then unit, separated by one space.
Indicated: 2400 rpm
